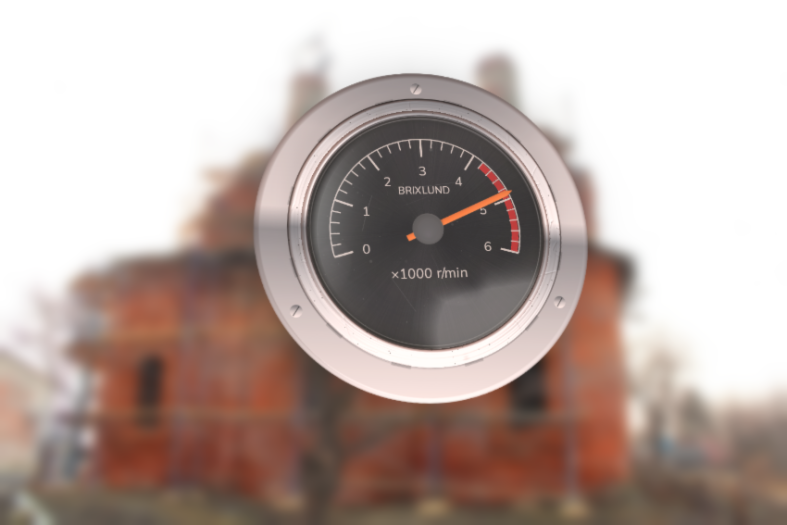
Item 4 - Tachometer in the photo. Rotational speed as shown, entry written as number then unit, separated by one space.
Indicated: 4900 rpm
